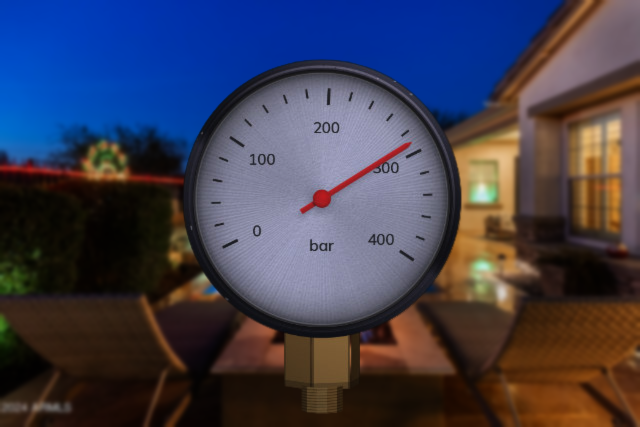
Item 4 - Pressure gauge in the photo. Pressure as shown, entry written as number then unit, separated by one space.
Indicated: 290 bar
